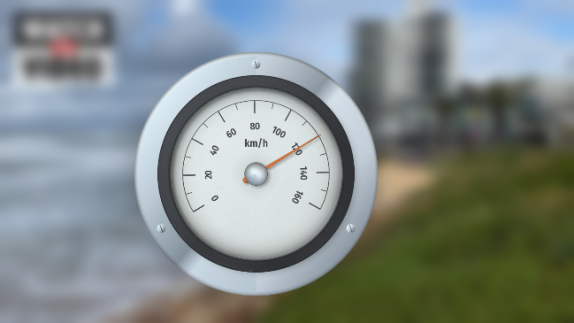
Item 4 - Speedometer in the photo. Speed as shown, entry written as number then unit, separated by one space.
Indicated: 120 km/h
